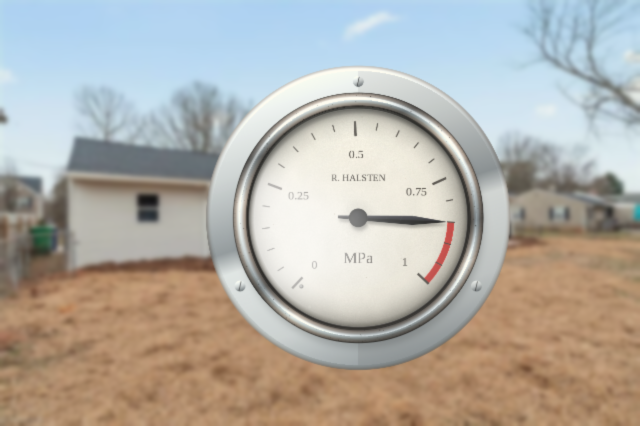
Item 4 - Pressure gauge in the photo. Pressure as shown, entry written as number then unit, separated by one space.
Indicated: 0.85 MPa
